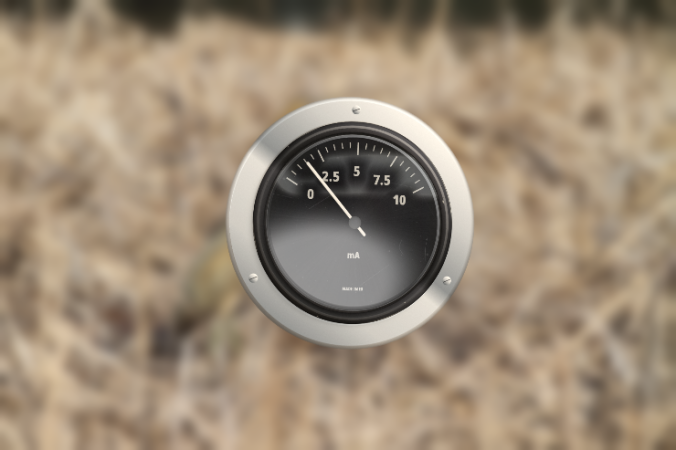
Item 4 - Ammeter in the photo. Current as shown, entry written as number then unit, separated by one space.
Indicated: 1.5 mA
